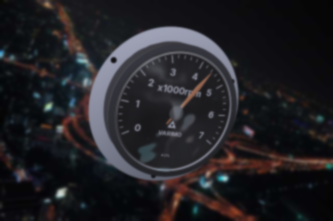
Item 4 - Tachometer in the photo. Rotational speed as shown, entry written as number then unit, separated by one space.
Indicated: 4400 rpm
